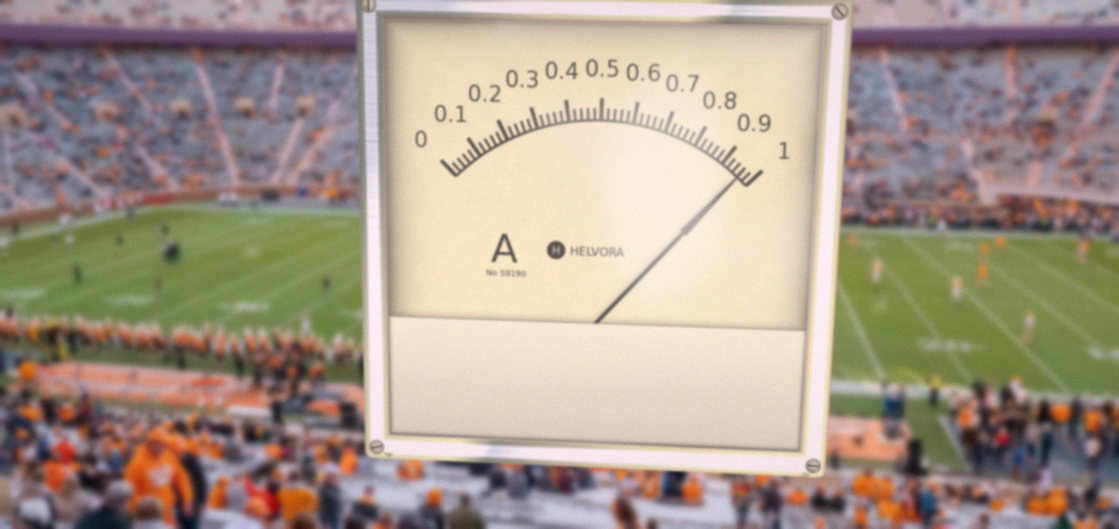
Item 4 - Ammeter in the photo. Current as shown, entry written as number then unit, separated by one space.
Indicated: 0.96 A
